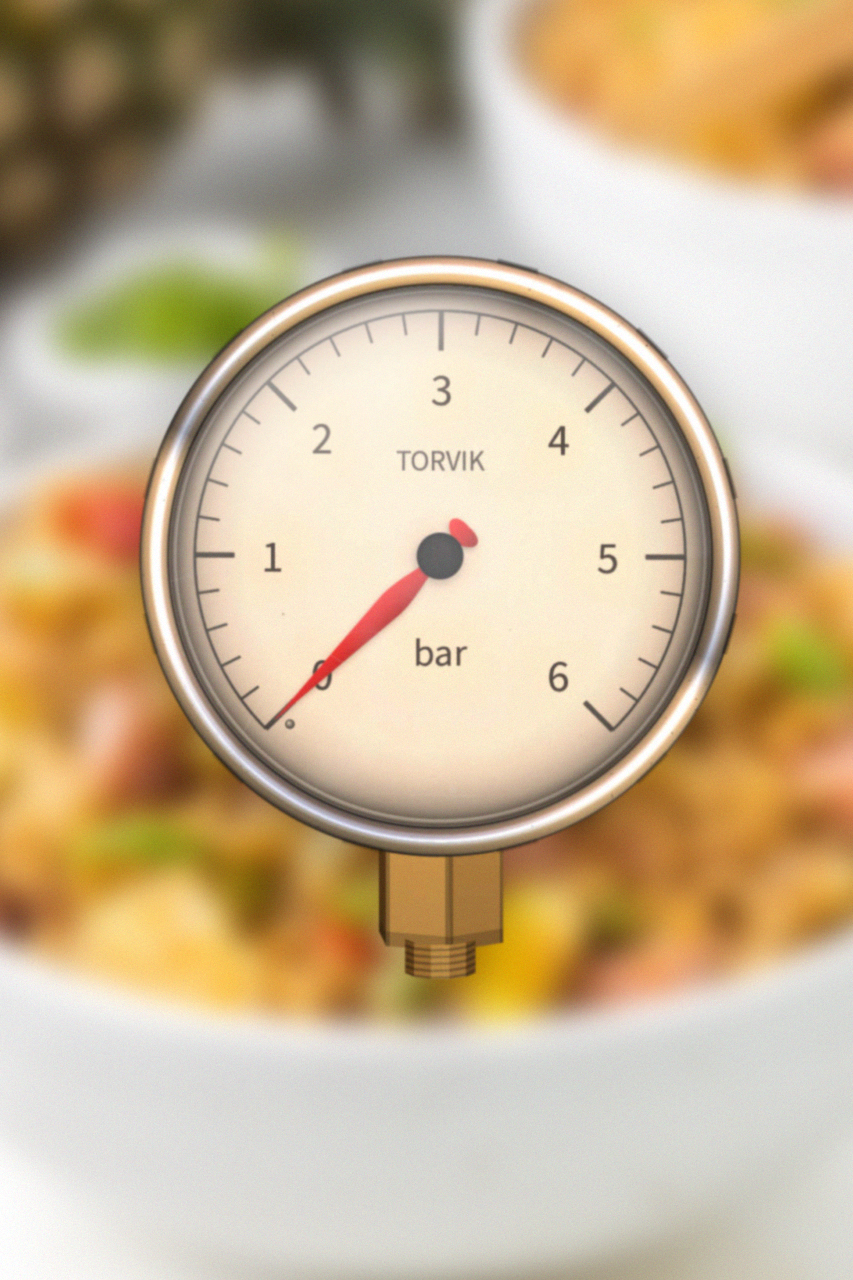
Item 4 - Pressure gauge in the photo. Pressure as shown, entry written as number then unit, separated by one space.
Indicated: 0 bar
